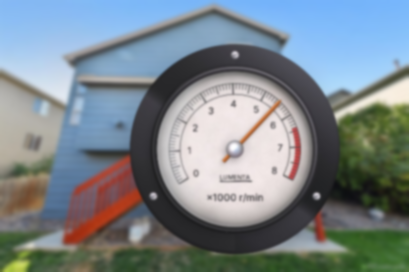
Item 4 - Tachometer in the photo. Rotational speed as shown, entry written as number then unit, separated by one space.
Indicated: 5500 rpm
